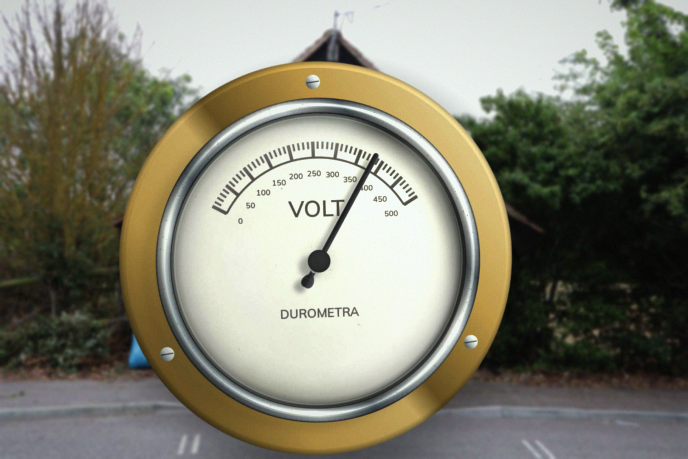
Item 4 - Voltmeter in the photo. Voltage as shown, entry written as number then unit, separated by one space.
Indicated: 380 V
